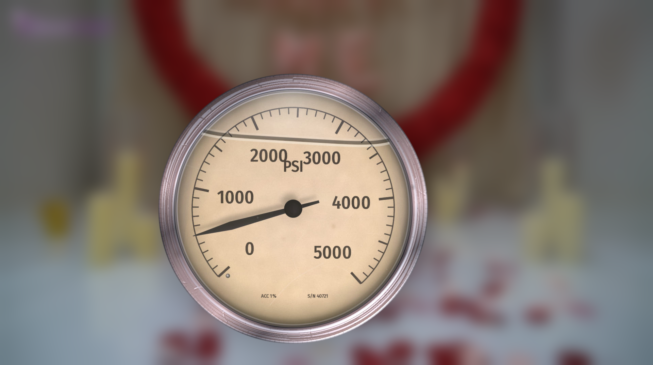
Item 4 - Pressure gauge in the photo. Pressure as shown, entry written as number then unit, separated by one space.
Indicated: 500 psi
